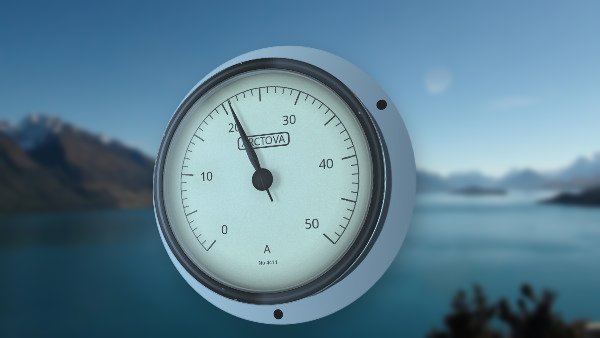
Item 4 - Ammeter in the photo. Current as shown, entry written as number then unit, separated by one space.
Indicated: 21 A
